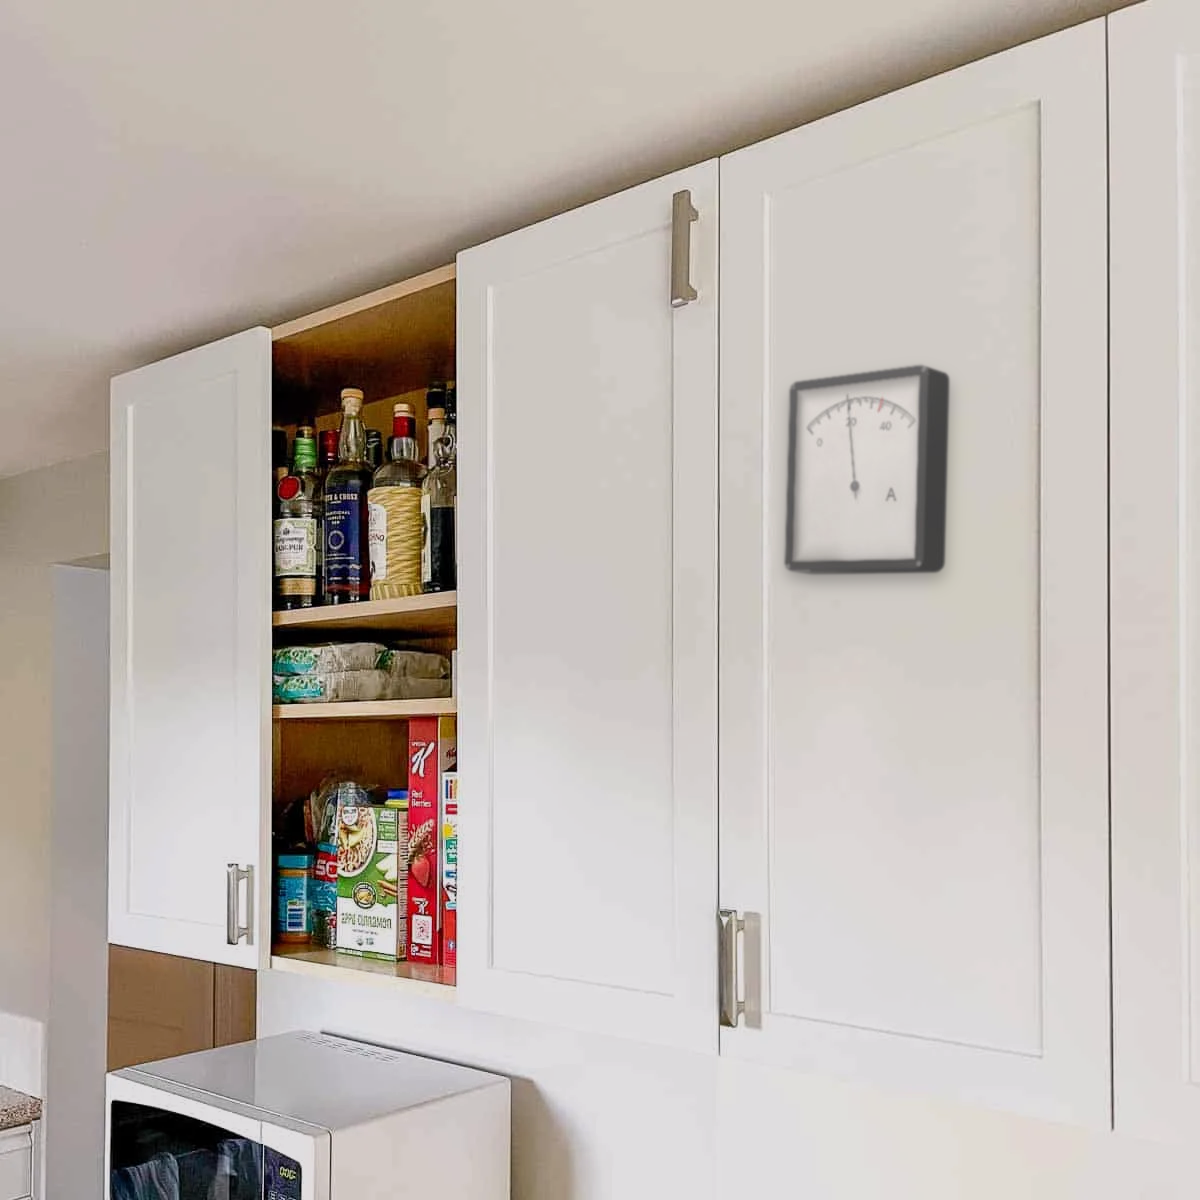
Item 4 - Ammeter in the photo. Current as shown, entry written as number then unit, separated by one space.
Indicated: 20 A
